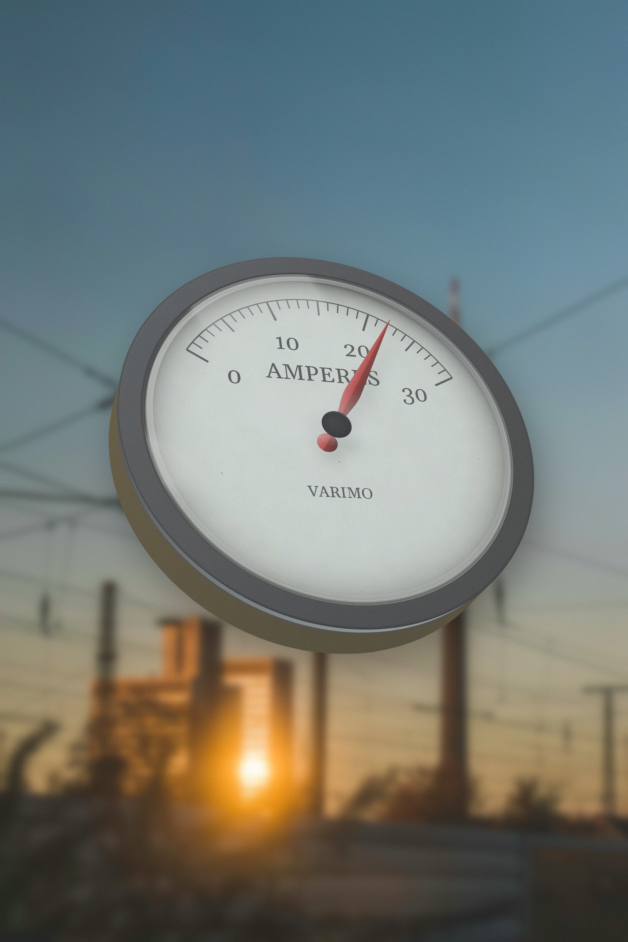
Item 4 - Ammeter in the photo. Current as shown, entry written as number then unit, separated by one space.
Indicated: 22 A
